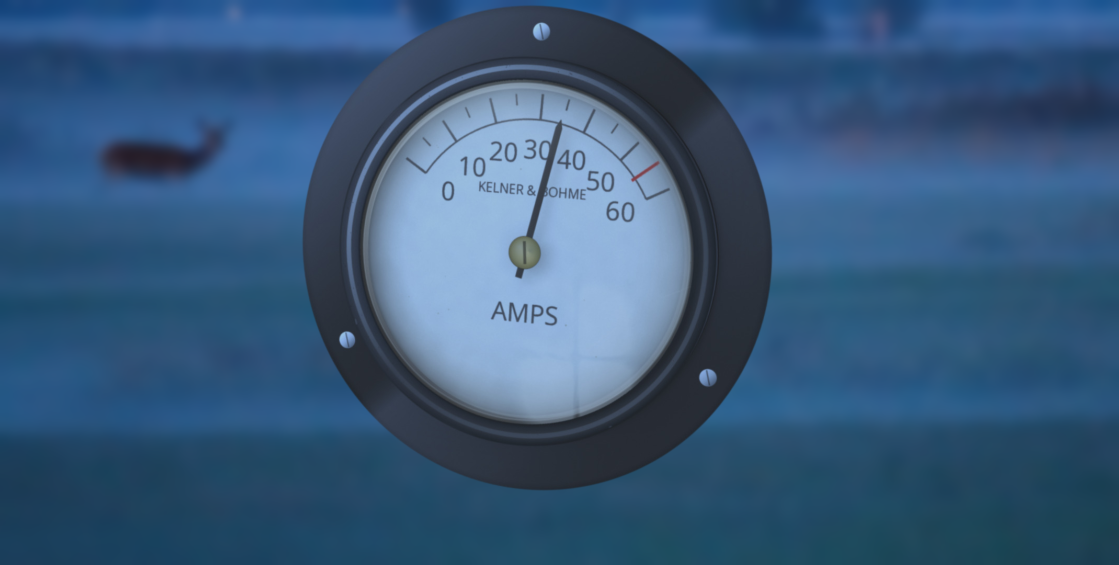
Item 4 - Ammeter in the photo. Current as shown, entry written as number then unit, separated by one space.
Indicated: 35 A
